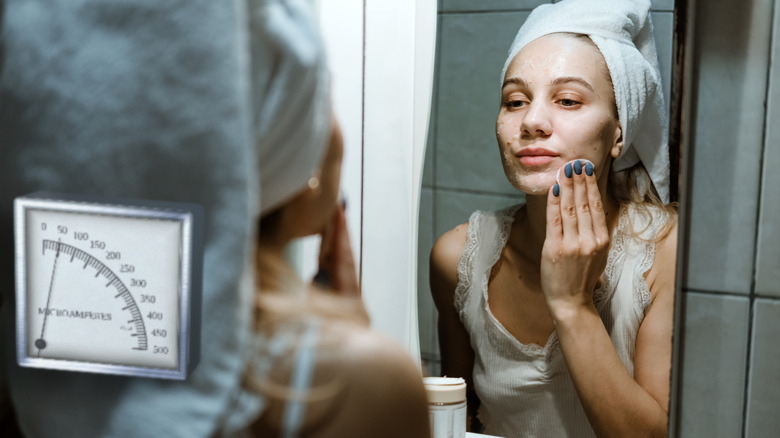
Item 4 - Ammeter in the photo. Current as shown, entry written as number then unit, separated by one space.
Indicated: 50 µA
